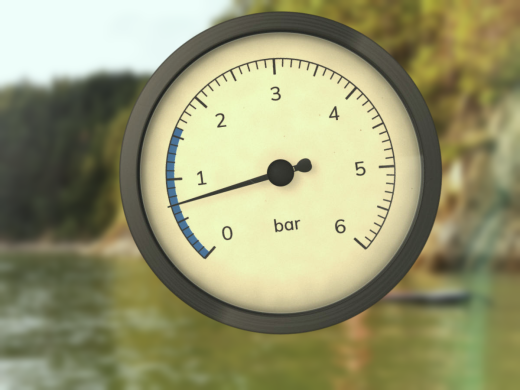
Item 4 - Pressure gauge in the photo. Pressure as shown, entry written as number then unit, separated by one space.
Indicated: 0.7 bar
